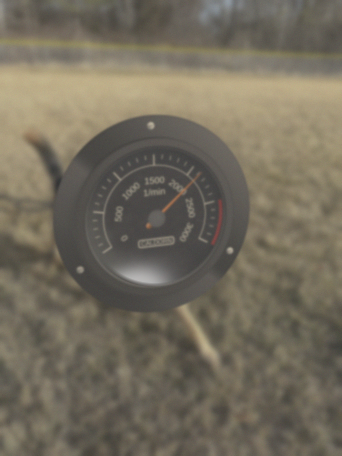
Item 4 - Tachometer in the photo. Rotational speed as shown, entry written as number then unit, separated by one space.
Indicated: 2100 rpm
